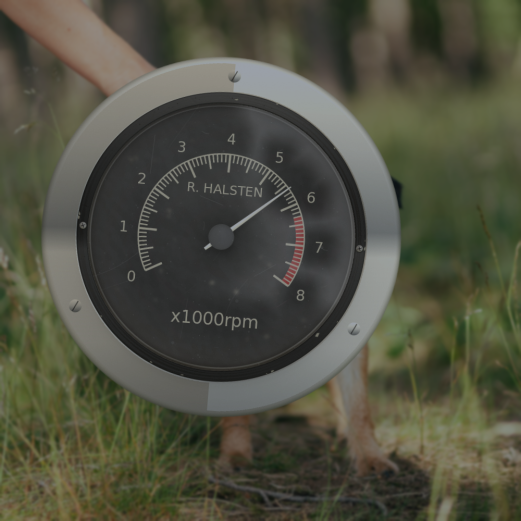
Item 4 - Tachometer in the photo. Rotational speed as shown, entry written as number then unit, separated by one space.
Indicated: 5600 rpm
